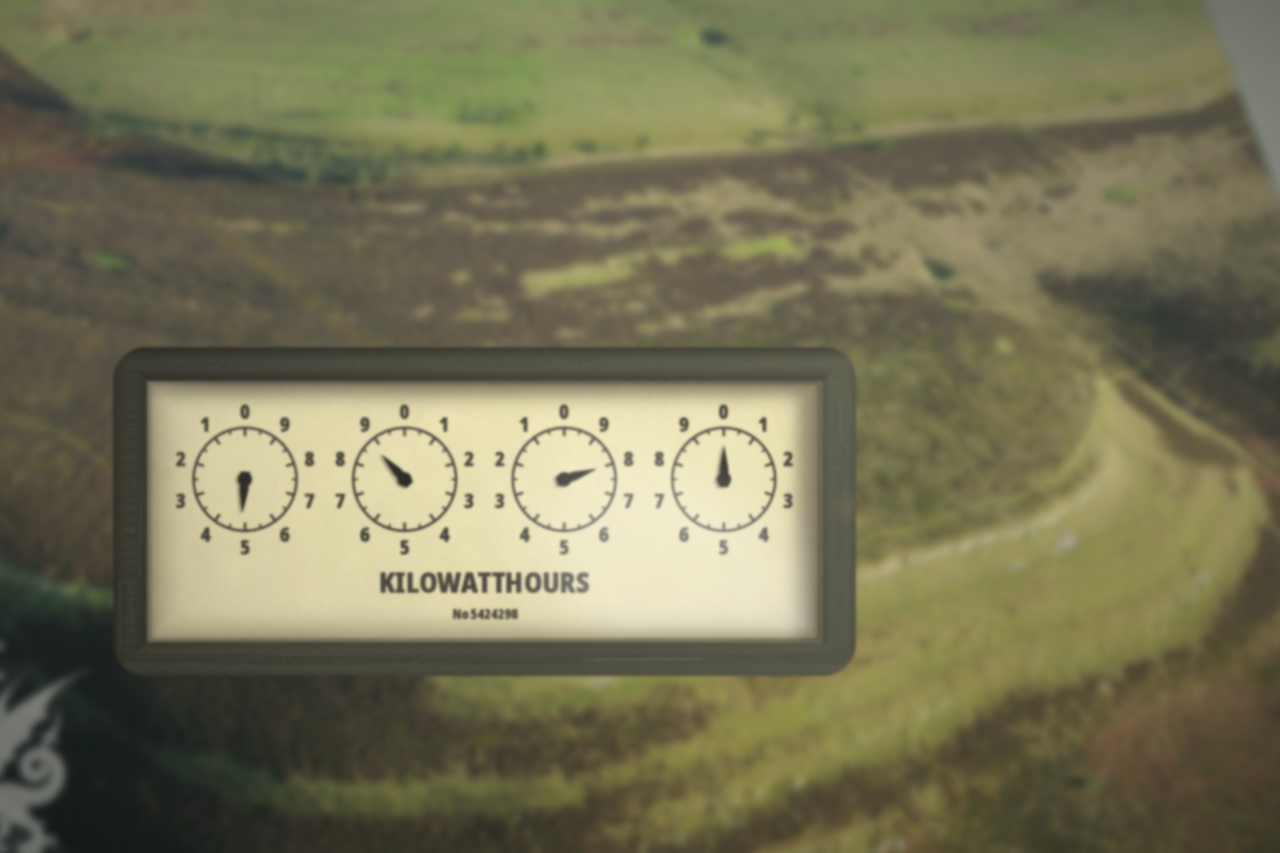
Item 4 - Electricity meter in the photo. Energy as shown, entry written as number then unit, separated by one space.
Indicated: 4880 kWh
